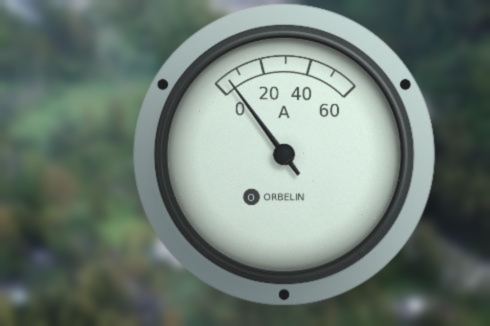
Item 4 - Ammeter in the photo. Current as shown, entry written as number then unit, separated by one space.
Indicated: 5 A
